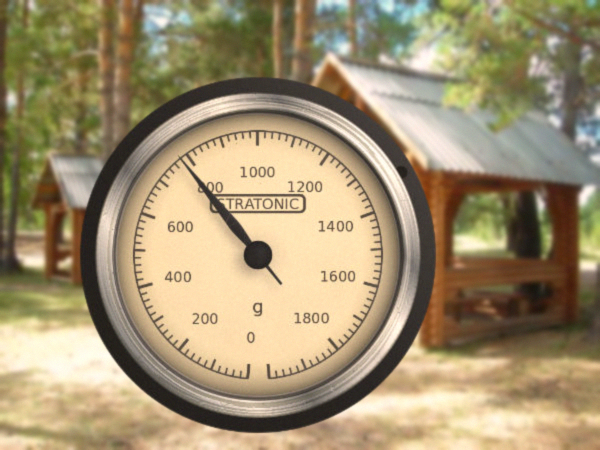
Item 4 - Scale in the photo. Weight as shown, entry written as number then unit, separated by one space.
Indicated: 780 g
